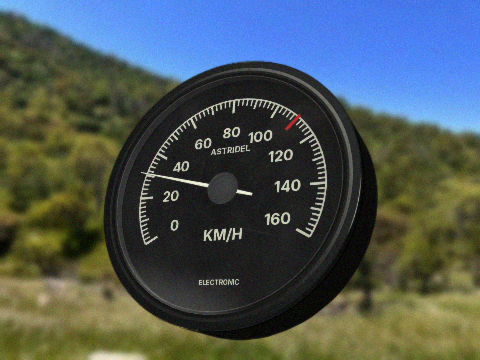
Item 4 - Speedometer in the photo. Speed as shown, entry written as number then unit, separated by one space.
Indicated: 30 km/h
